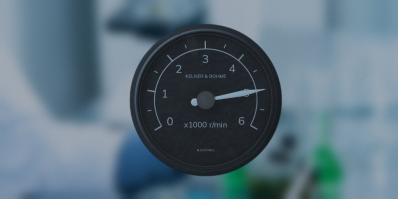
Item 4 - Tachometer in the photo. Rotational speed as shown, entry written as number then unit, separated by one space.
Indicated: 5000 rpm
